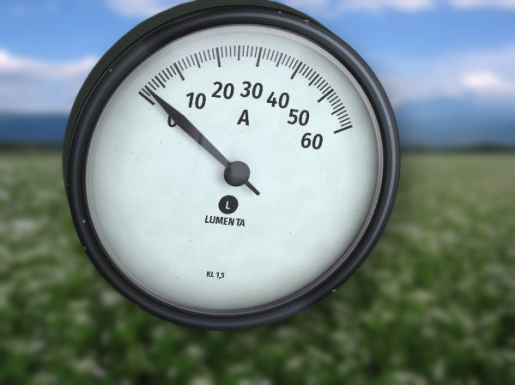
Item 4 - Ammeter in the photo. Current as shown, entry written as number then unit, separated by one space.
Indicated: 2 A
